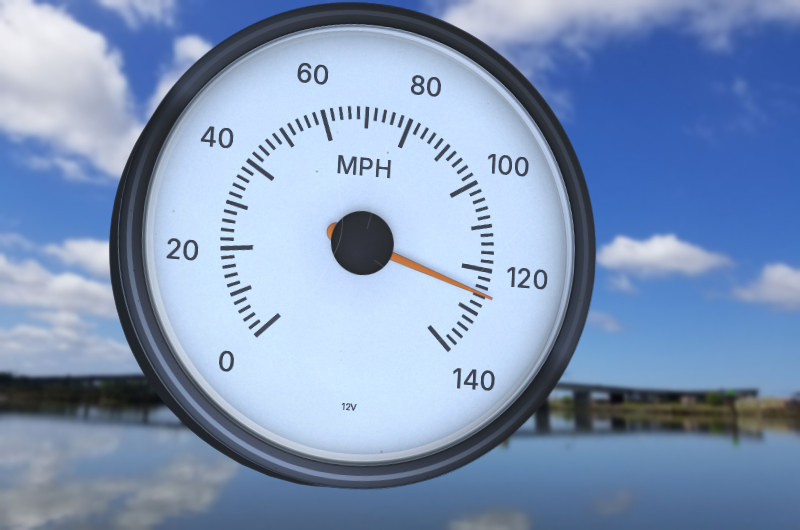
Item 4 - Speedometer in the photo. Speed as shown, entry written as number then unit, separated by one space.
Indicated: 126 mph
